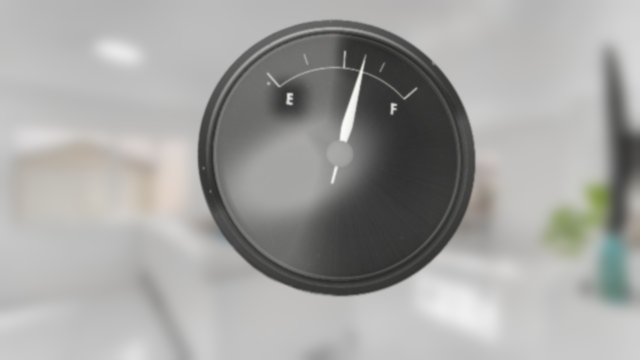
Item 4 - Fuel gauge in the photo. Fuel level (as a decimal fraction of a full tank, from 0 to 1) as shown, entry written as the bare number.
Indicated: 0.625
